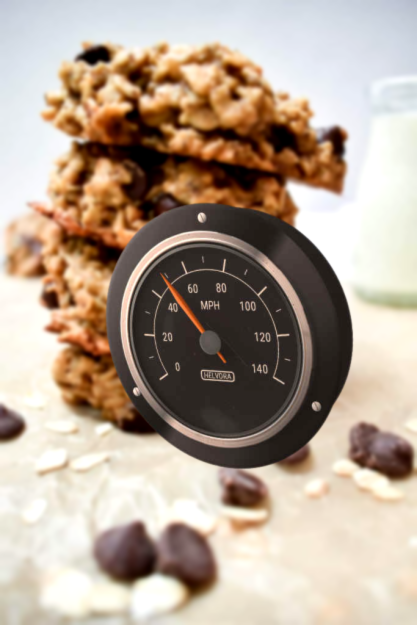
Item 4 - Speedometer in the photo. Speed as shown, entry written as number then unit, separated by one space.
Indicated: 50 mph
